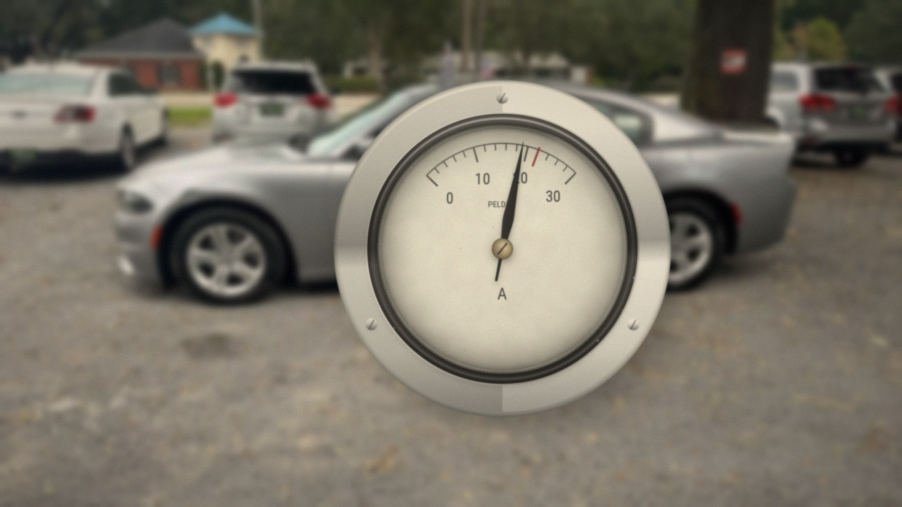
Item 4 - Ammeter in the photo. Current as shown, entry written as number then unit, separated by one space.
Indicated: 19 A
